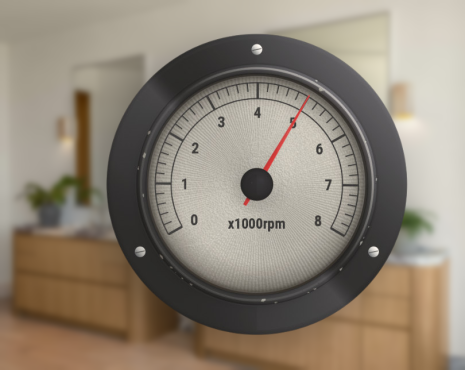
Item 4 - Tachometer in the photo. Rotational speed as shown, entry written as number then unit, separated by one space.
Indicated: 5000 rpm
